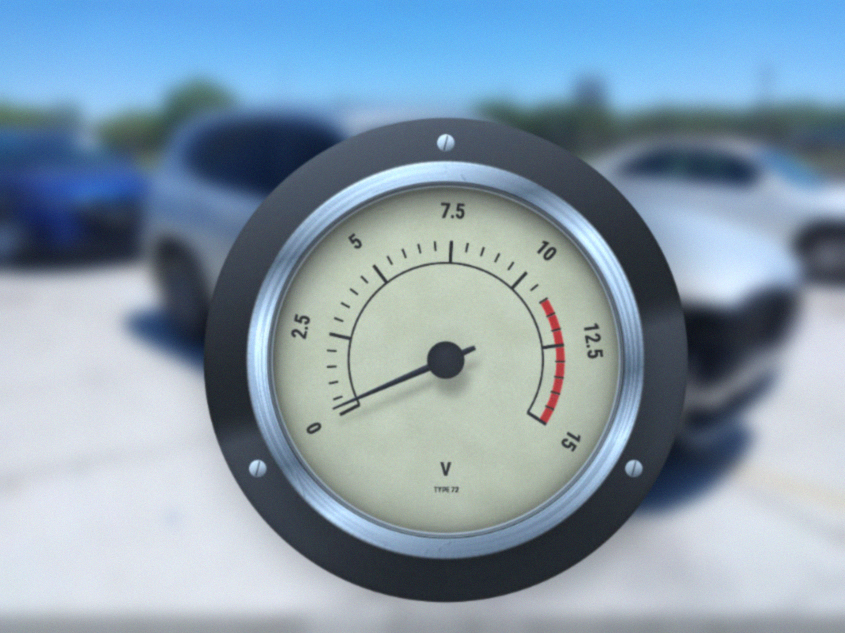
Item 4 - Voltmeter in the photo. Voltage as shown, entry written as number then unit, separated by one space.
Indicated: 0.25 V
